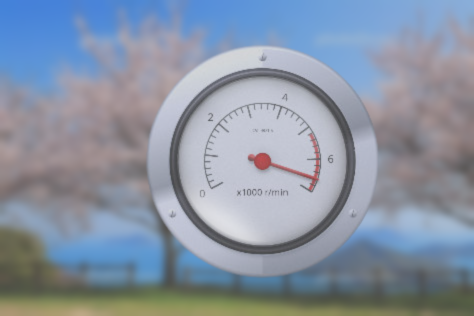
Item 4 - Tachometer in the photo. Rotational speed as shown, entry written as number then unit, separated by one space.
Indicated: 6600 rpm
